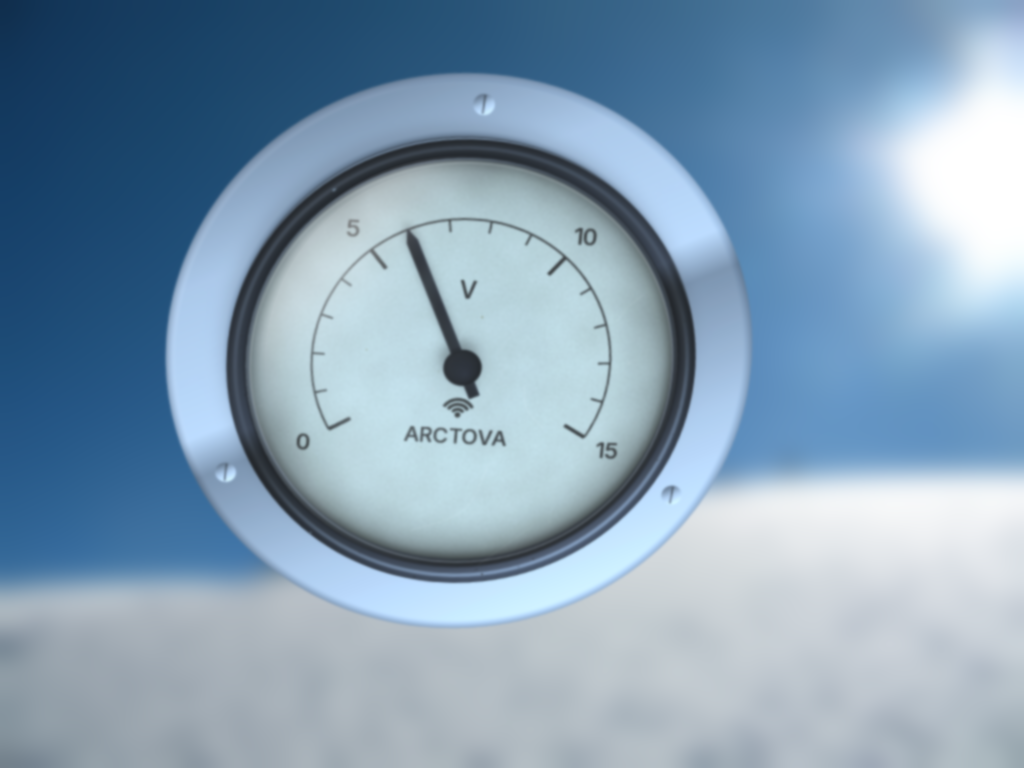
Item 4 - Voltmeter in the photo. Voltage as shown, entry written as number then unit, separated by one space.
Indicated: 6 V
